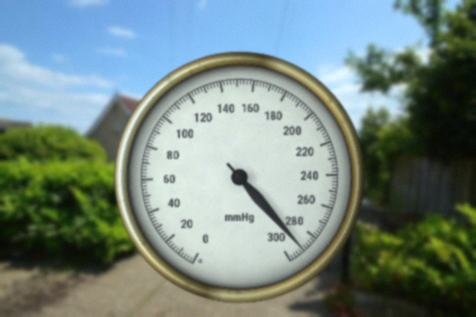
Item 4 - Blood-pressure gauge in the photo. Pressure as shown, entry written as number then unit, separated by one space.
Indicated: 290 mmHg
